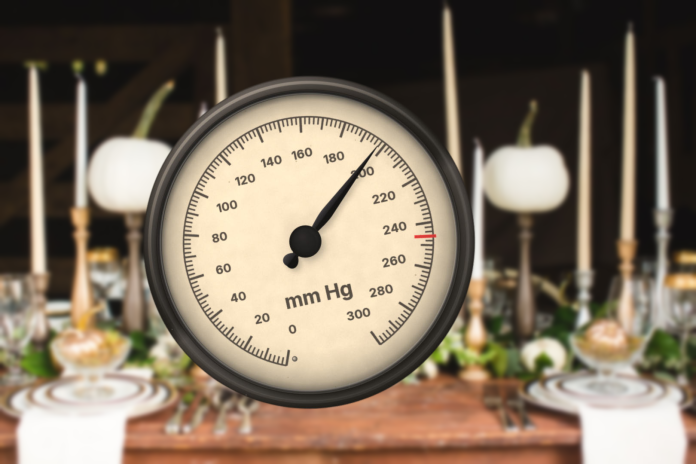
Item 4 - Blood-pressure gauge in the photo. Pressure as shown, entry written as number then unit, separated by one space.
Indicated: 198 mmHg
